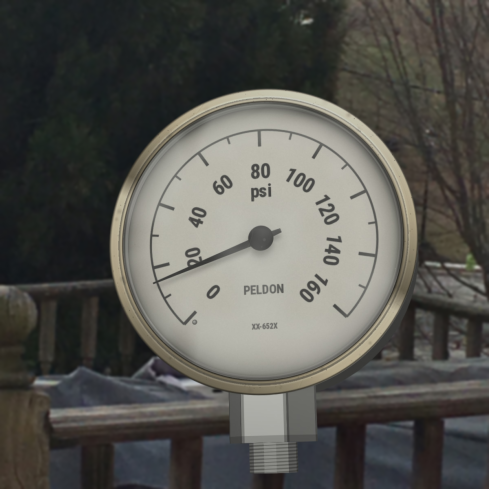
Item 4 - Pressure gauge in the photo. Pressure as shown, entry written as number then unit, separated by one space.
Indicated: 15 psi
